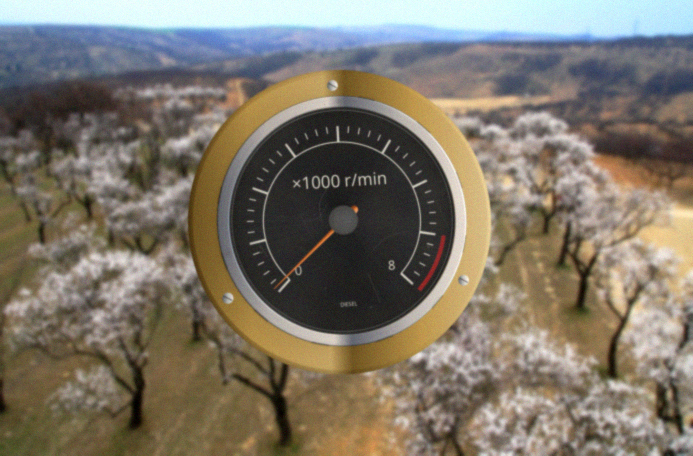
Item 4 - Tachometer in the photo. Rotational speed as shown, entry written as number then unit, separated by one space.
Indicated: 100 rpm
